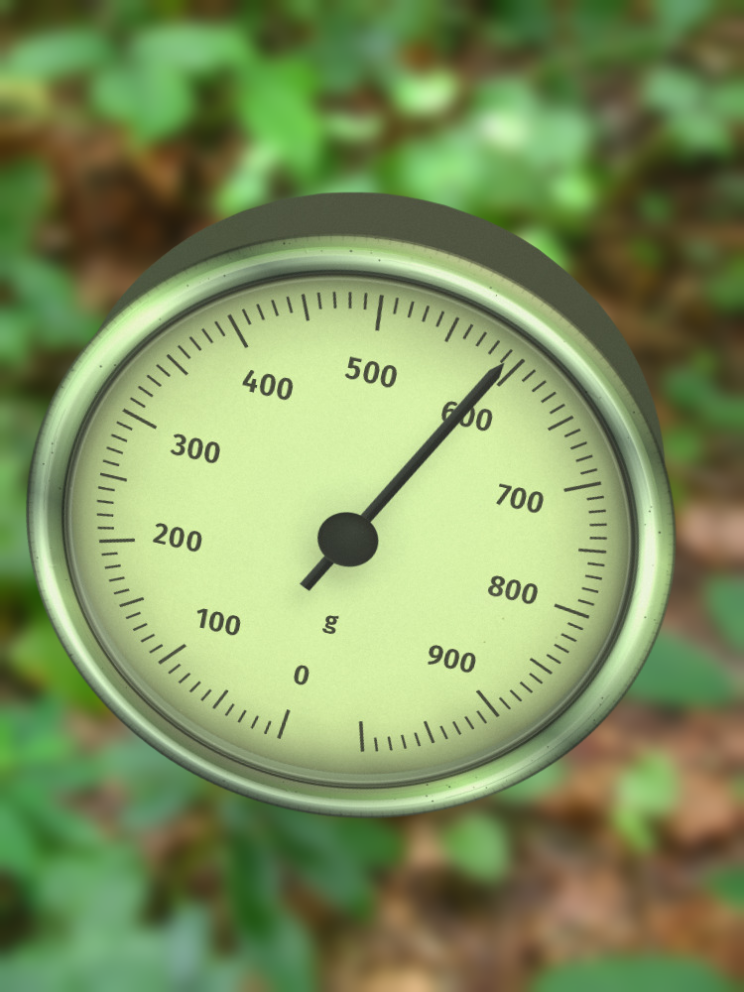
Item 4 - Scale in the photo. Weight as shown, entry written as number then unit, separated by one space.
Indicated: 590 g
